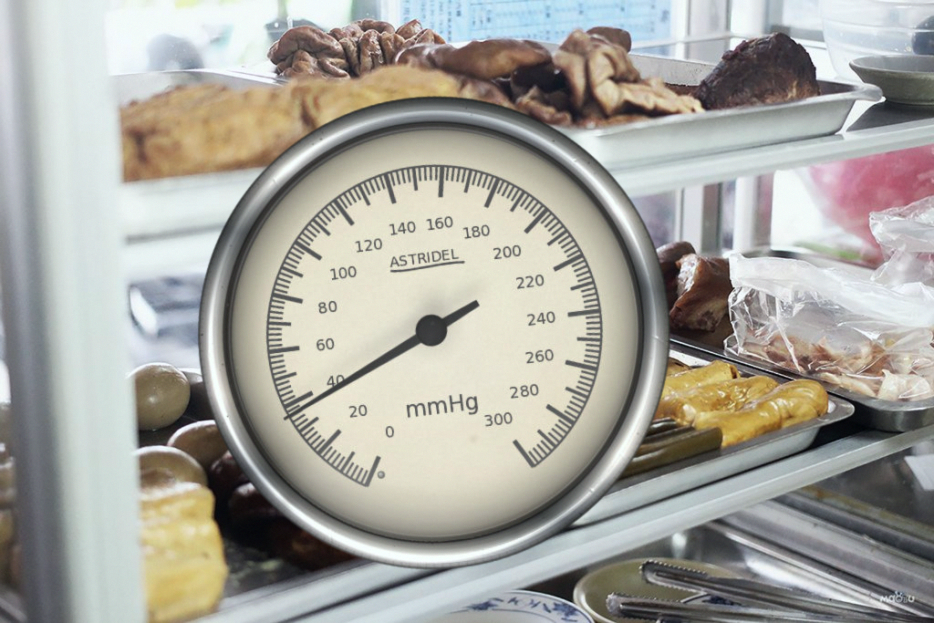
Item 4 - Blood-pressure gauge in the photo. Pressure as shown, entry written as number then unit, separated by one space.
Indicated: 36 mmHg
